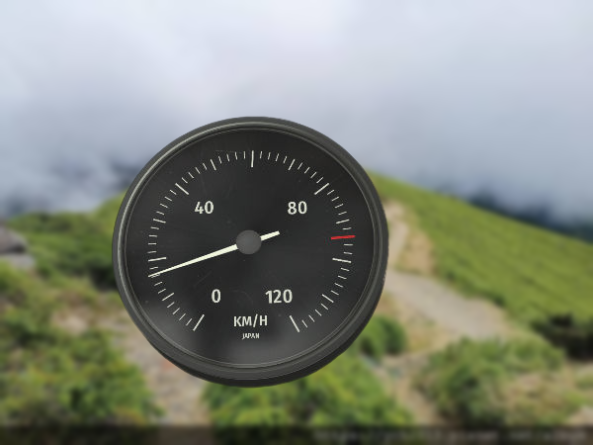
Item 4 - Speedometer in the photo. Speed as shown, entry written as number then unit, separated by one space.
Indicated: 16 km/h
